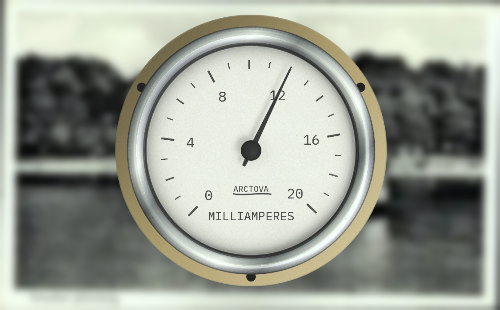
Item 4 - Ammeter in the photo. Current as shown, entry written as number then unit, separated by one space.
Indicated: 12 mA
